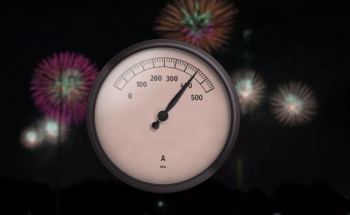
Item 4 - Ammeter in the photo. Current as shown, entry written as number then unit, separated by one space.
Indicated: 400 A
